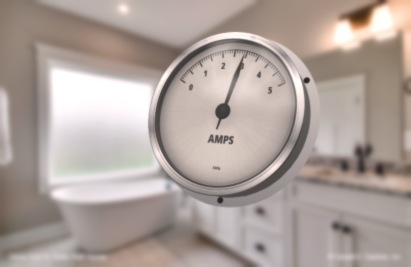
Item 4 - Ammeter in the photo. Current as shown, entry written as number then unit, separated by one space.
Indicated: 3 A
